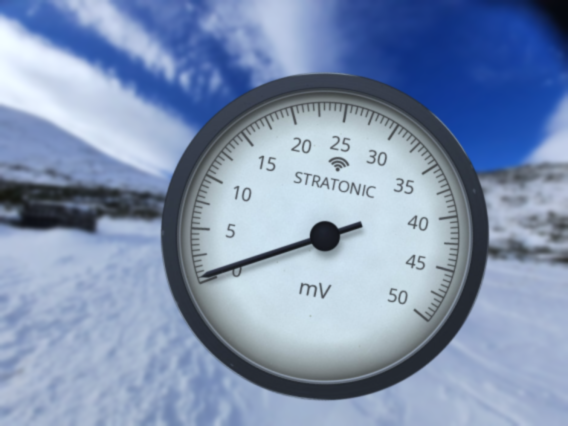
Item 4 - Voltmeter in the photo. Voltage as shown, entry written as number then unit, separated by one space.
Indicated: 0.5 mV
